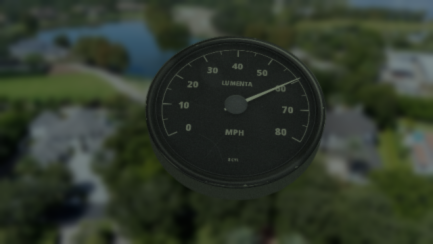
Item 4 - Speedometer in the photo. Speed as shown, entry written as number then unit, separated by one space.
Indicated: 60 mph
